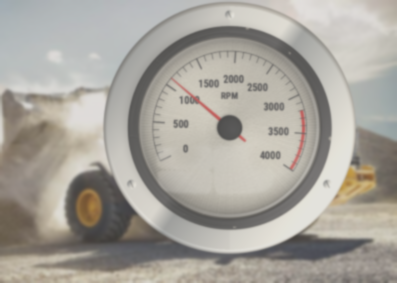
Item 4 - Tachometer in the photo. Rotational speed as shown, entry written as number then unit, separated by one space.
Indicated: 1100 rpm
